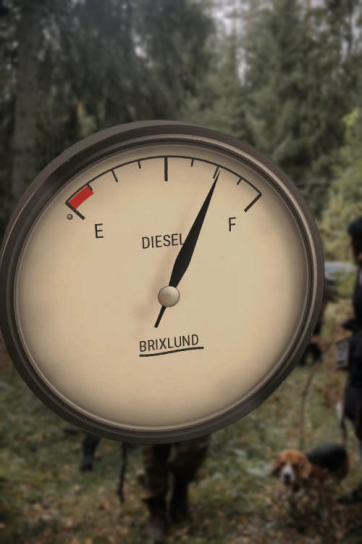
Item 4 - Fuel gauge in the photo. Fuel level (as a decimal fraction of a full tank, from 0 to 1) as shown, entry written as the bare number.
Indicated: 0.75
